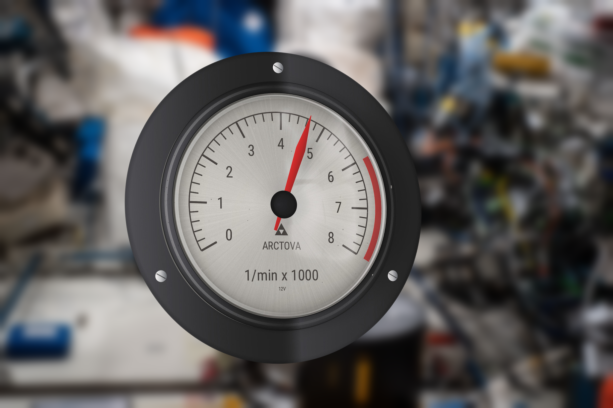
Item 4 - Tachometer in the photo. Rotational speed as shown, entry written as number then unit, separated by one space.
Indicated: 4600 rpm
